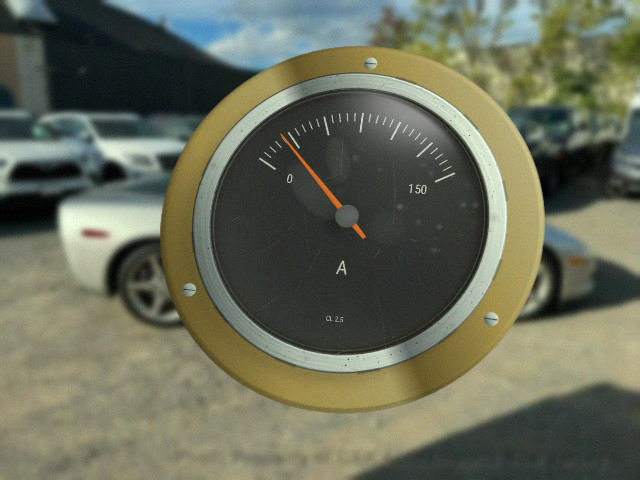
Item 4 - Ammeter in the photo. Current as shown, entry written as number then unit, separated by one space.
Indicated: 20 A
